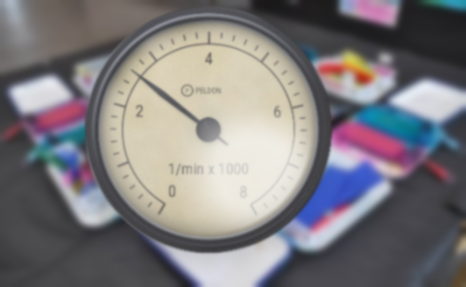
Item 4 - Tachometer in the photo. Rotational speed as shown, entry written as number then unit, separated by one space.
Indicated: 2600 rpm
